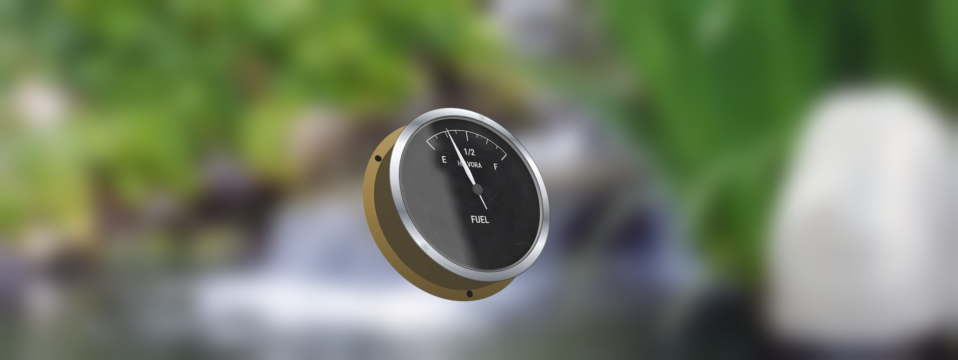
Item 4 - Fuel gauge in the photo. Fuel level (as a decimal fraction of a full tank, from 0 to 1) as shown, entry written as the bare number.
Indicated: 0.25
